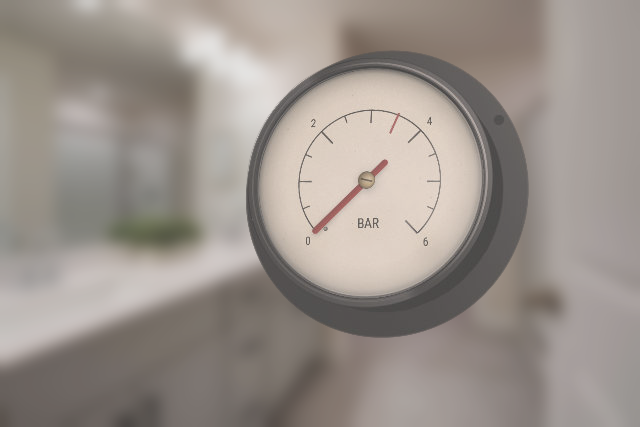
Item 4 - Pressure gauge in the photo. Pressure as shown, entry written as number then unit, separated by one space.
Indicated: 0 bar
